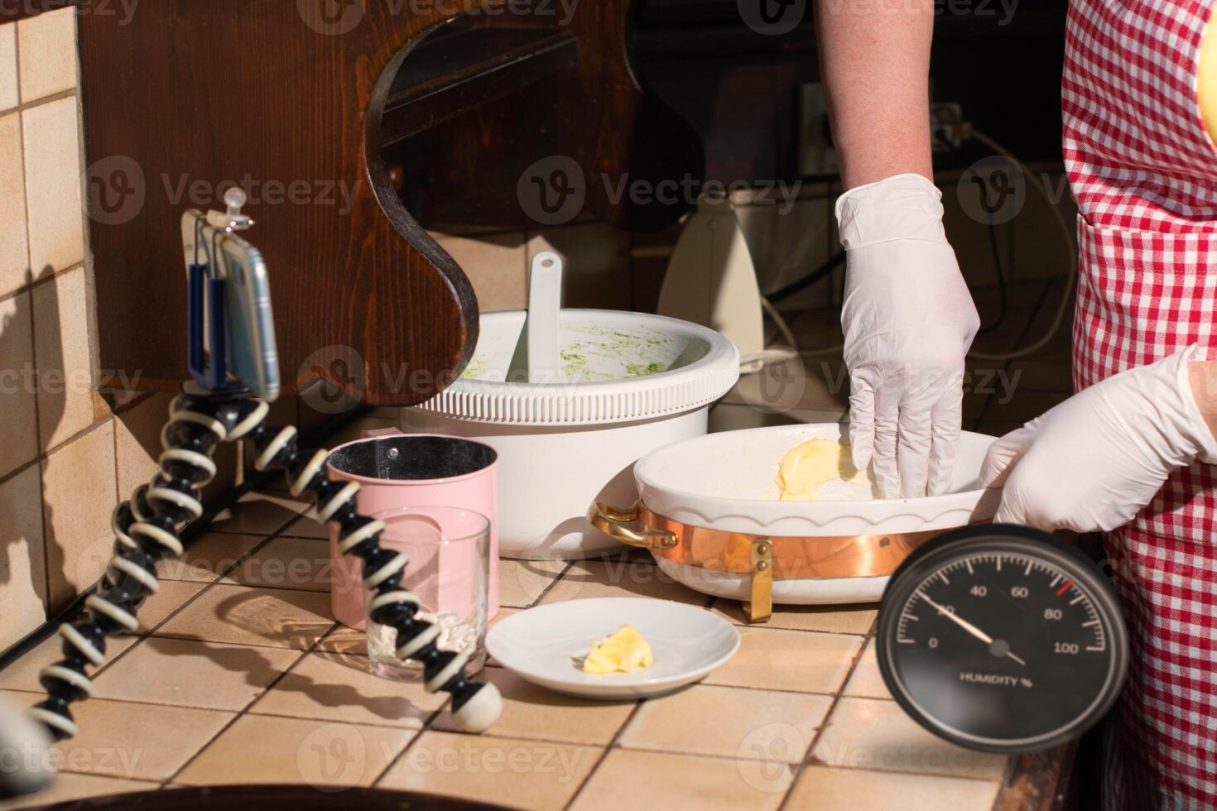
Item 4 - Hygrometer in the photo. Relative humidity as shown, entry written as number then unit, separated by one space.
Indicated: 20 %
